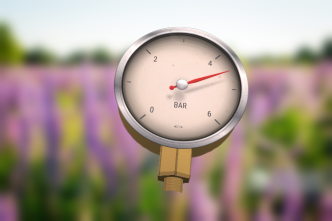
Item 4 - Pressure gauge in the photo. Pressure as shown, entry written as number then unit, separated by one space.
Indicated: 4.5 bar
